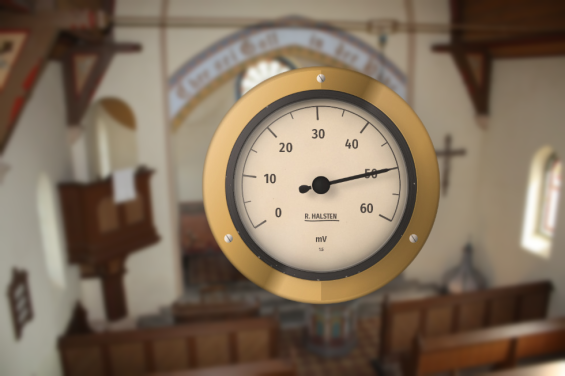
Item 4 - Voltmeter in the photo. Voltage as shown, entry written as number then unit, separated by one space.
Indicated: 50 mV
